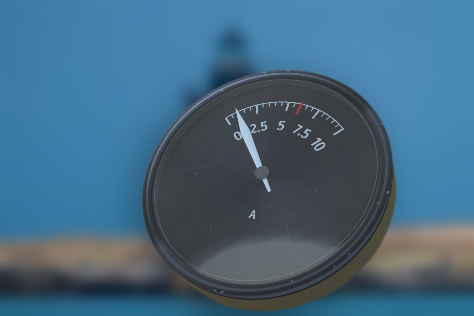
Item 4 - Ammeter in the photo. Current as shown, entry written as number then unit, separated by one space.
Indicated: 1 A
